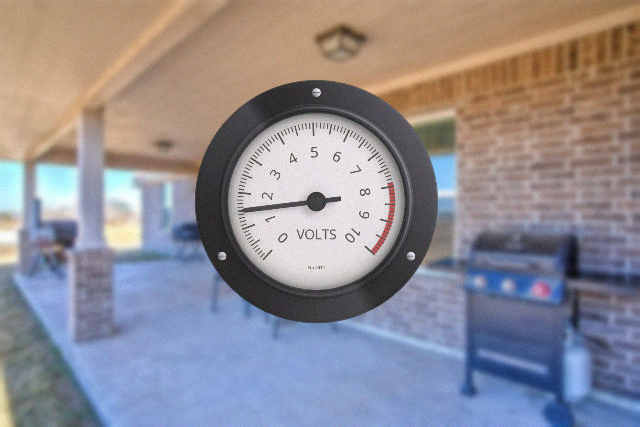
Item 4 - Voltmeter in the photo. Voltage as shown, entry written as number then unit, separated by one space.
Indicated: 1.5 V
